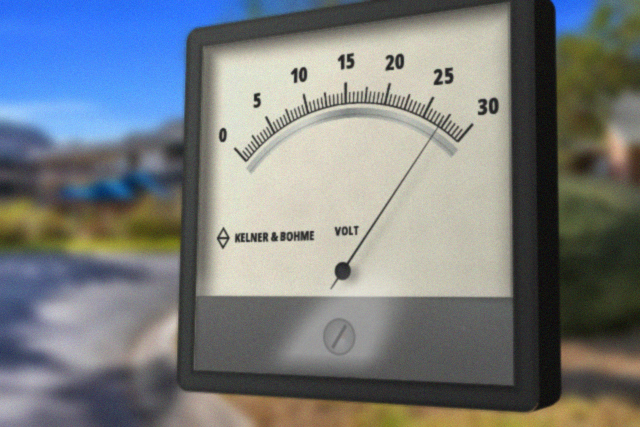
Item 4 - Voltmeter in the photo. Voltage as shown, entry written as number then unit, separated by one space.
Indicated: 27.5 V
